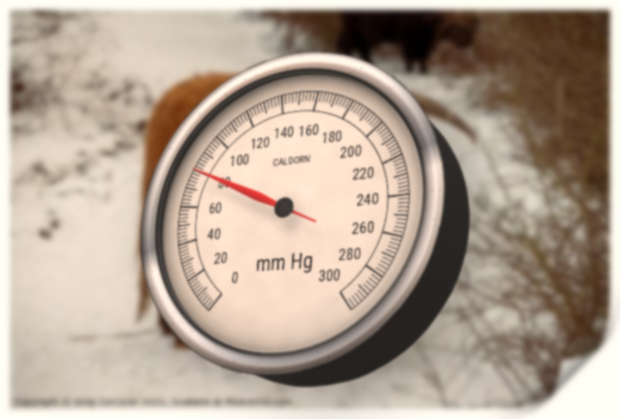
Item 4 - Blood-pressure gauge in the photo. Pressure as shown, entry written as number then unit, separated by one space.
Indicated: 80 mmHg
